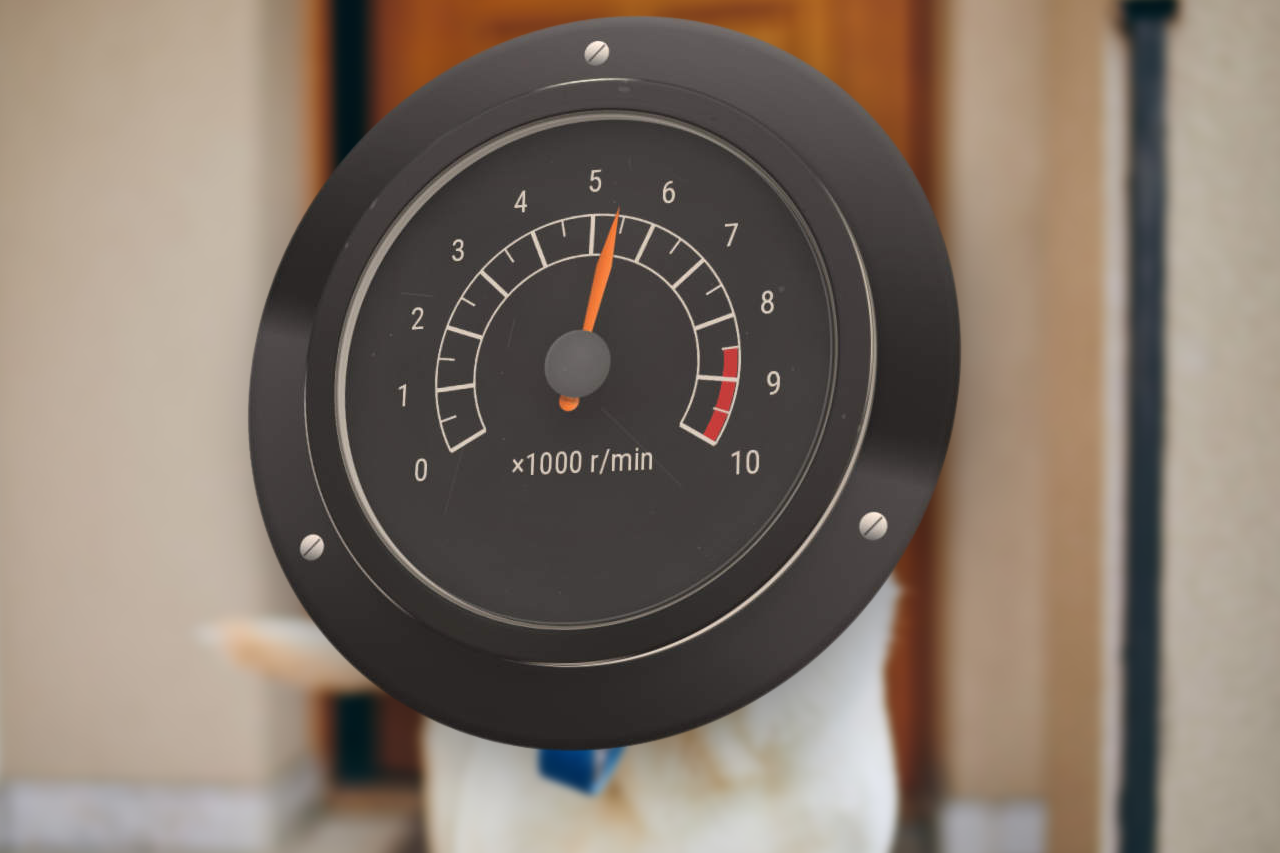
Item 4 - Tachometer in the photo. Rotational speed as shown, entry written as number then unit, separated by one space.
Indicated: 5500 rpm
